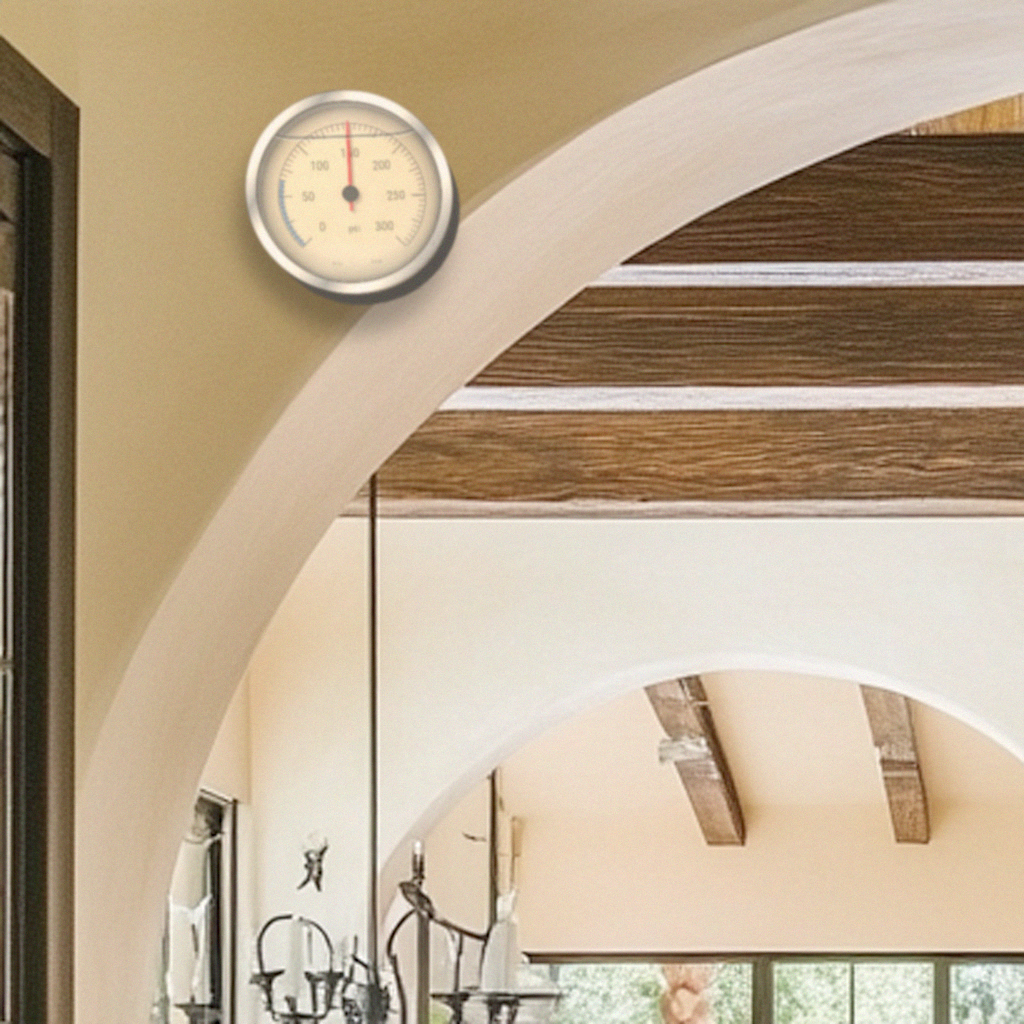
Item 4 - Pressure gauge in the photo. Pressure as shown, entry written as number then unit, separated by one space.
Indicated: 150 psi
